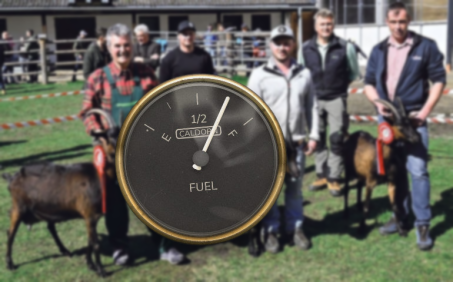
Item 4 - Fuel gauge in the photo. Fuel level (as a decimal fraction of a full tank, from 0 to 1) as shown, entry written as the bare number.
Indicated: 0.75
